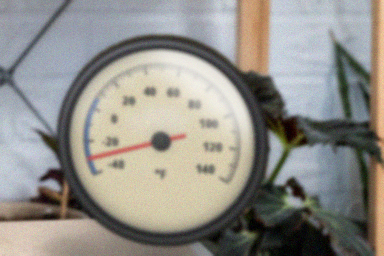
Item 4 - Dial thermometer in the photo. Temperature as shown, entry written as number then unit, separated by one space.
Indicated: -30 °F
